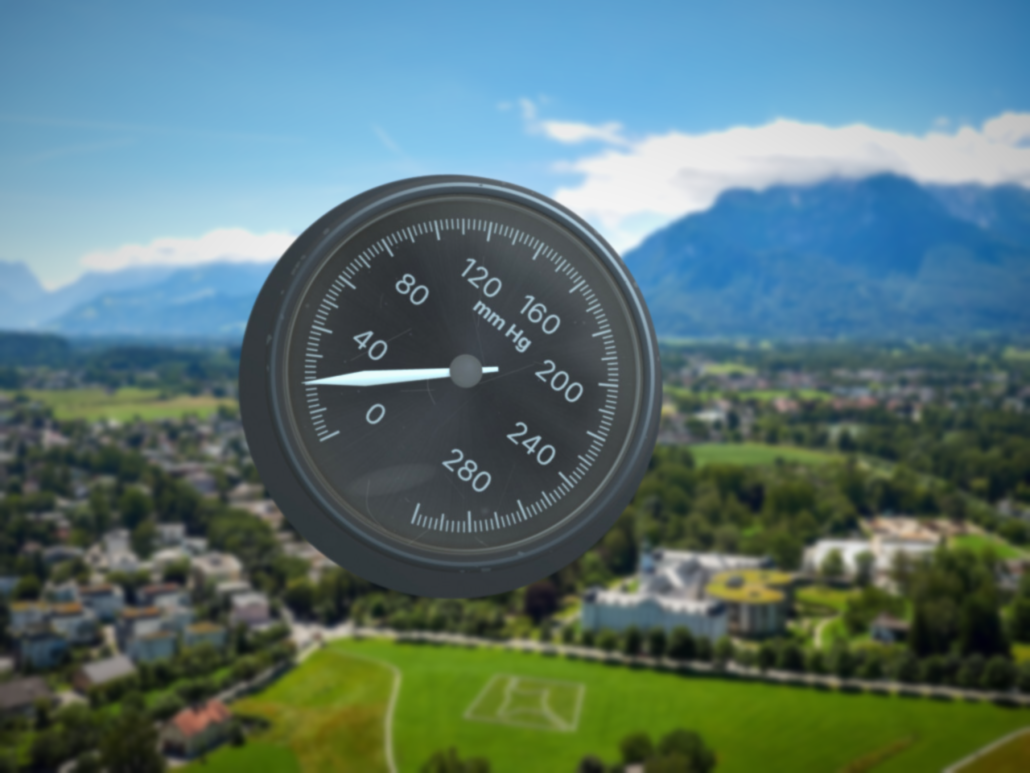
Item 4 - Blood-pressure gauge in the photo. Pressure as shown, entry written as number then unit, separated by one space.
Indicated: 20 mmHg
